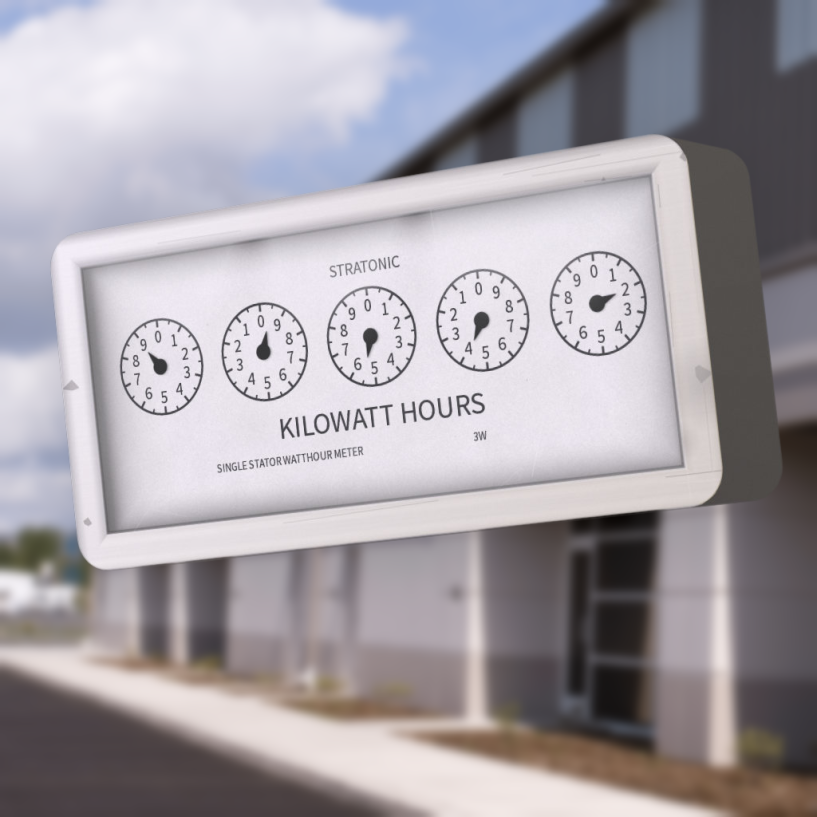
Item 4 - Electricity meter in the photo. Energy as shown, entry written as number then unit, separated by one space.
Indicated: 89542 kWh
